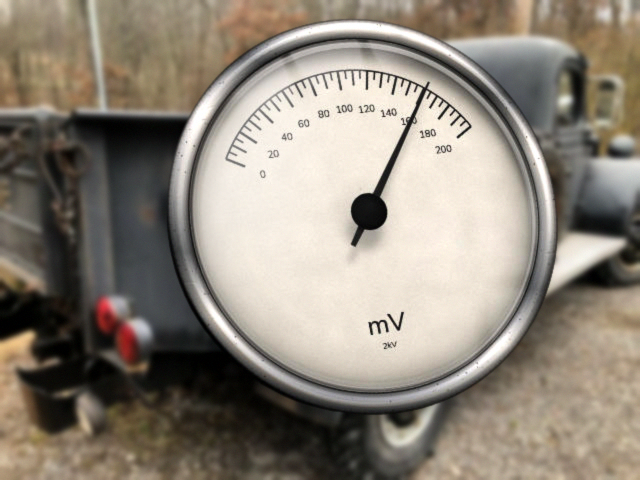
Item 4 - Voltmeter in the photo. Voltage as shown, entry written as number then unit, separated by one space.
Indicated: 160 mV
